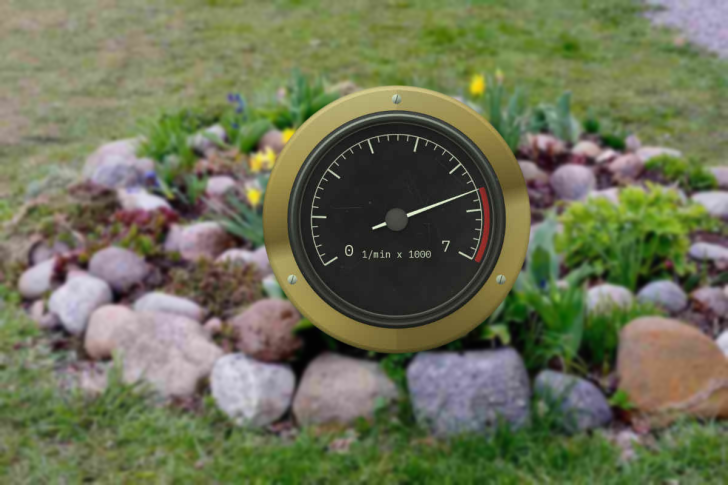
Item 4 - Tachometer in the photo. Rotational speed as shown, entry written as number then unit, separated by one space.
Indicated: 5600 rpm
